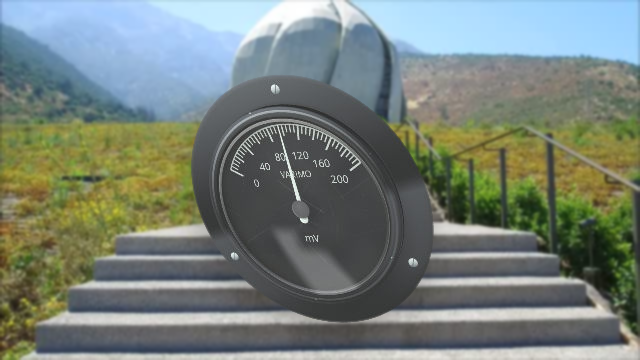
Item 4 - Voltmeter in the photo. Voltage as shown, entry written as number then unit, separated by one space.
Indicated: 100 mV
